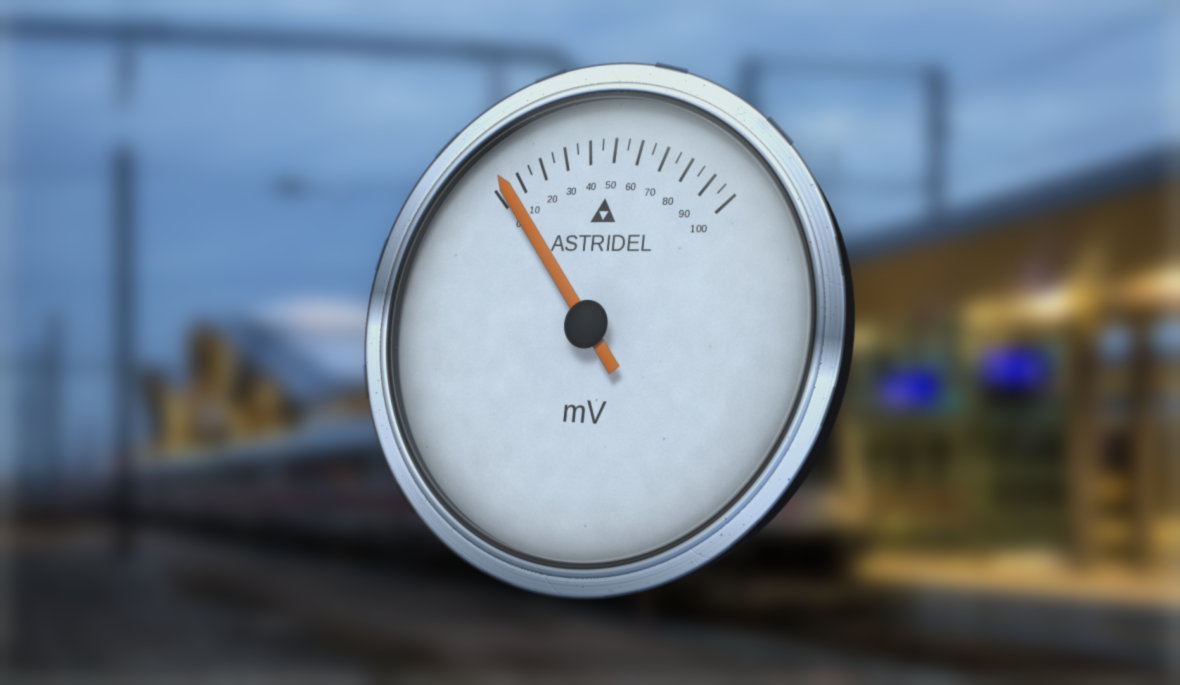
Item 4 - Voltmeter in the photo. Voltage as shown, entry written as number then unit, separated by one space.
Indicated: 5 mV
